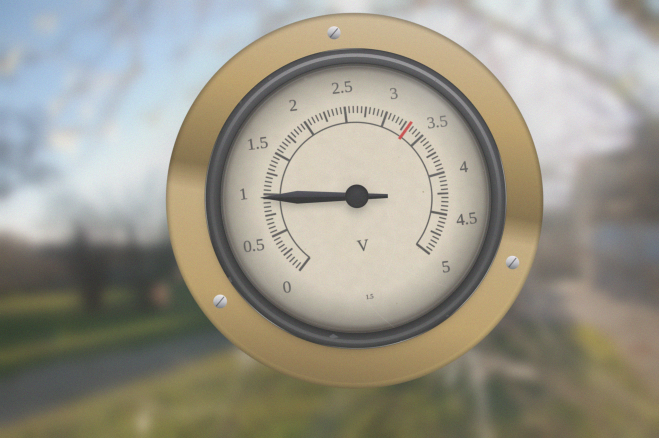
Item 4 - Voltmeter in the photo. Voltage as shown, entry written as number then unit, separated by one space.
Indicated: 0.95 V
